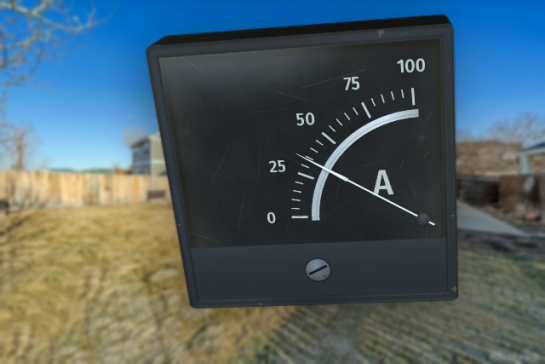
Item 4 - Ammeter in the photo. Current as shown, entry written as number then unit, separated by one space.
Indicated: 35 A
